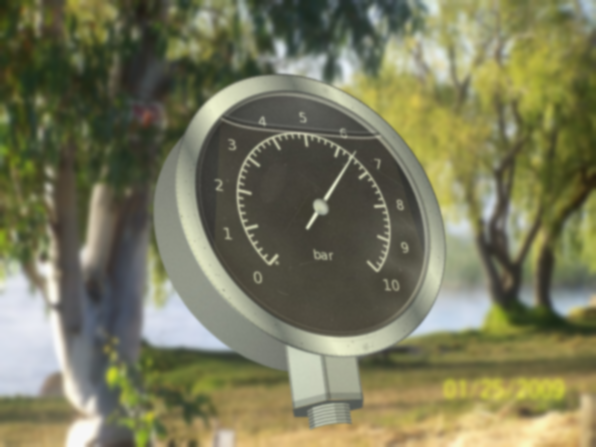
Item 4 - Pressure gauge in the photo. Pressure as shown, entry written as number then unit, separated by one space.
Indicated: 6.4 bar
